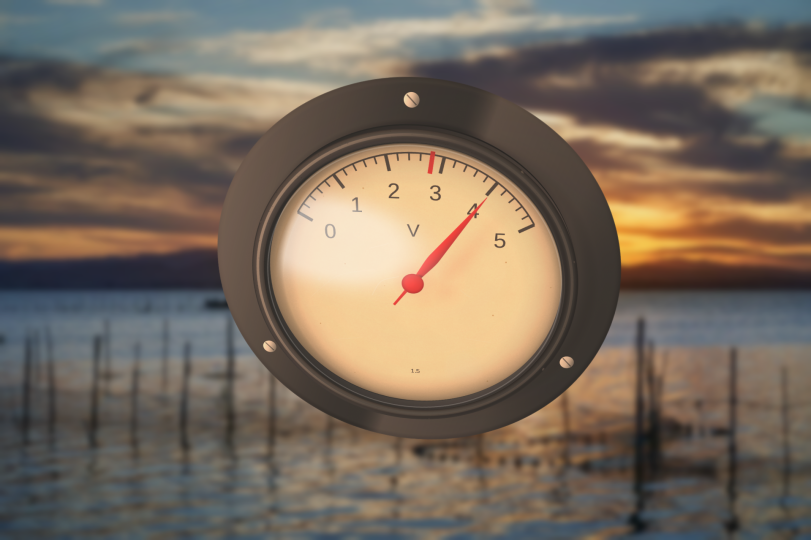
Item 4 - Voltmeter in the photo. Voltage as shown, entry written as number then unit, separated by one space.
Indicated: 4 V
